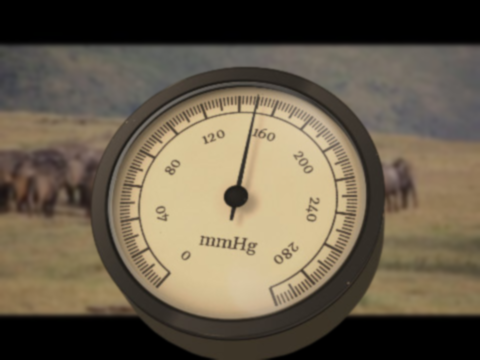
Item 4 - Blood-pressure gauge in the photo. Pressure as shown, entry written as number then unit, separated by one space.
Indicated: 150 mmHg
